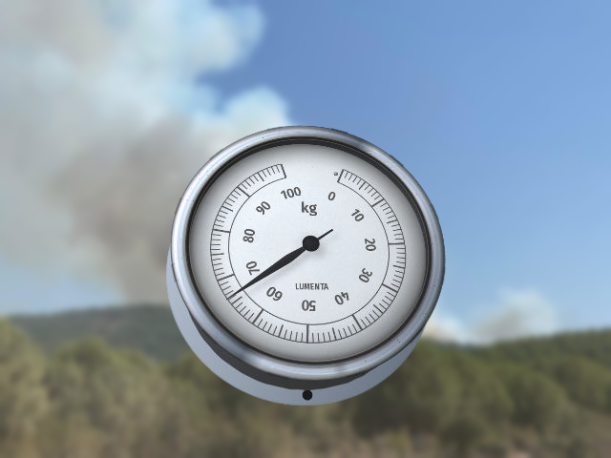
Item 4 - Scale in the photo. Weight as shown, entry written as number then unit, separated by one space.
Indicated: 66 kg
